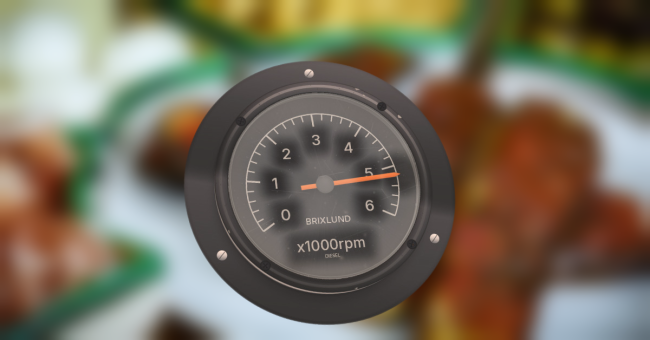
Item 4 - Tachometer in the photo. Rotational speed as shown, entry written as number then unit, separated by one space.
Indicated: 5200 rpm
